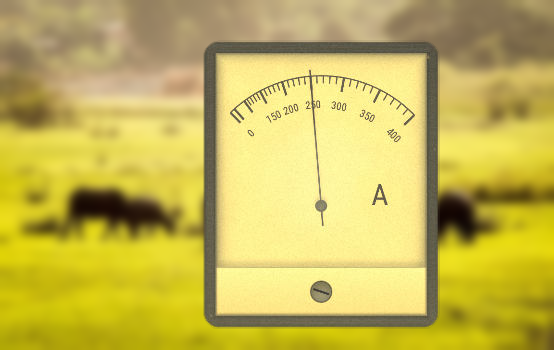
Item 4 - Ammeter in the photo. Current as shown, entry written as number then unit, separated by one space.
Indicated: 250 A
